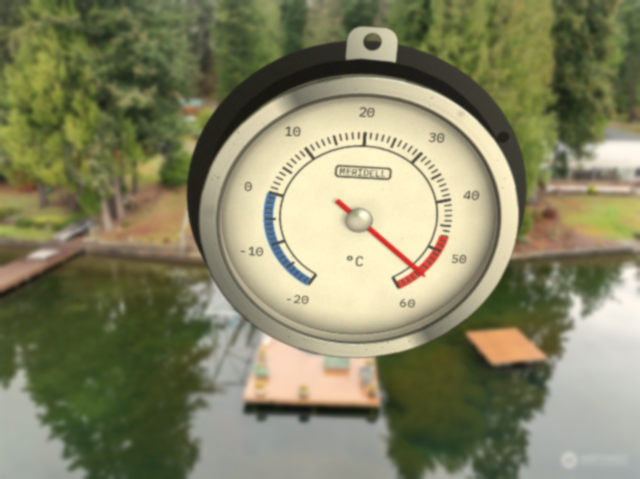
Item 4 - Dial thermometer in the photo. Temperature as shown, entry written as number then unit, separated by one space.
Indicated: 55 °C
